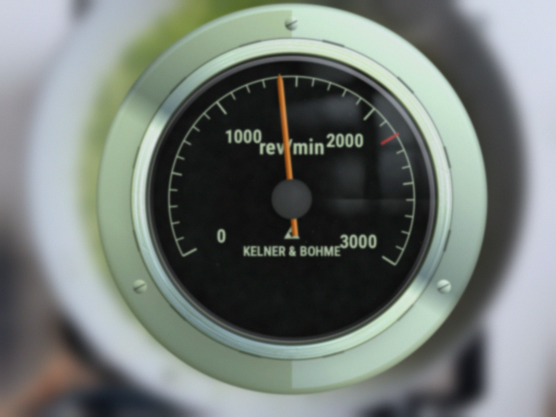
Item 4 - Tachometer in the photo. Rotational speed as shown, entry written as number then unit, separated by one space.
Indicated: 1400 rpm
